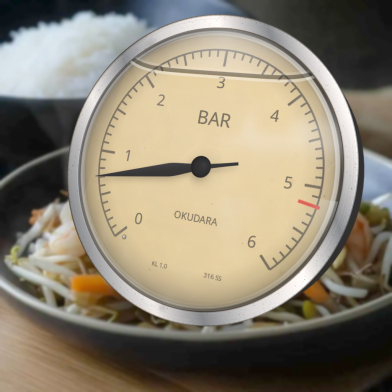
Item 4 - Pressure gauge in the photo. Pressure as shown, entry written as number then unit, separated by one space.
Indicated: 0.7 bar
